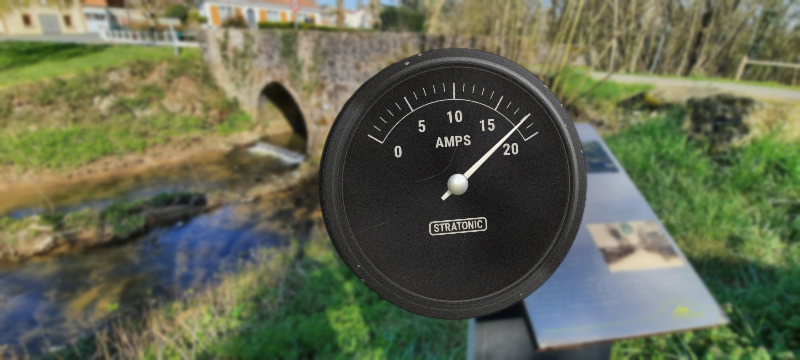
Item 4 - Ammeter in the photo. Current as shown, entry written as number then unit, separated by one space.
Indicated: 18 A
